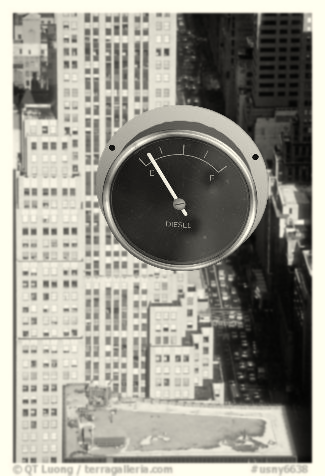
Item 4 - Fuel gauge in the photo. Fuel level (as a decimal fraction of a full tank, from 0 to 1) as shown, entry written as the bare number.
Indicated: 0.125
